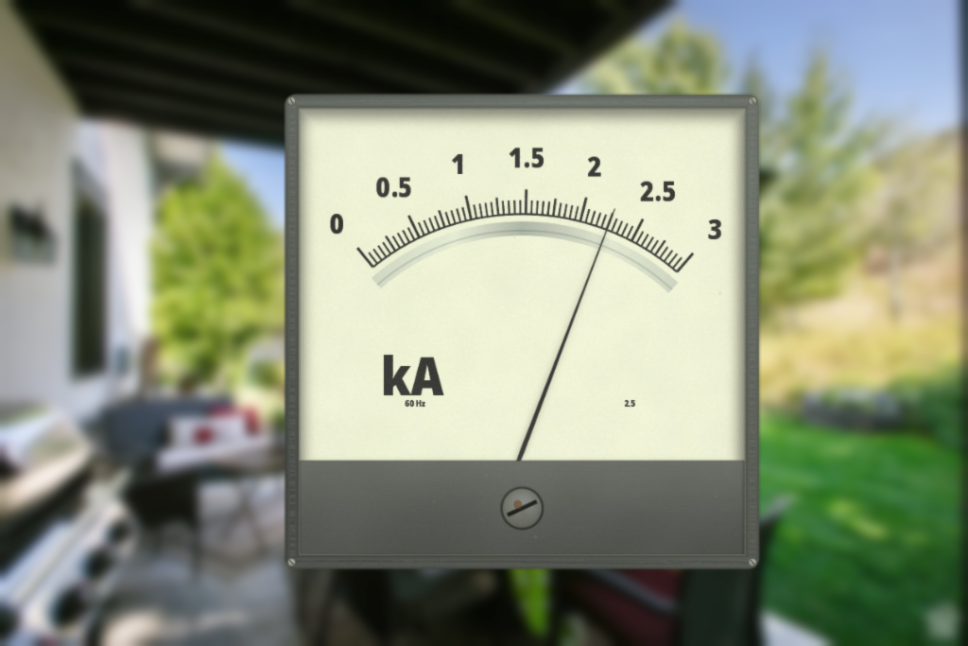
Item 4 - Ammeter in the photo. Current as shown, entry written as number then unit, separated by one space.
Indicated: 2.25 kA
